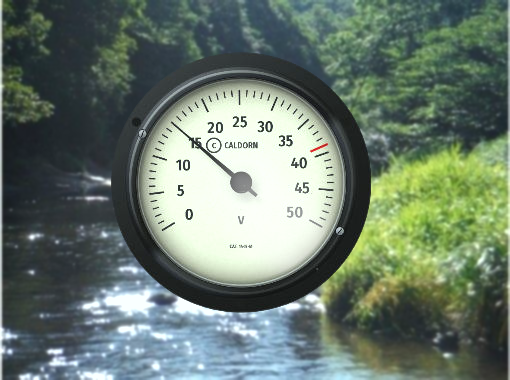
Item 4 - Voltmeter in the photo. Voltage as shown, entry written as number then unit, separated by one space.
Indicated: 15 V
